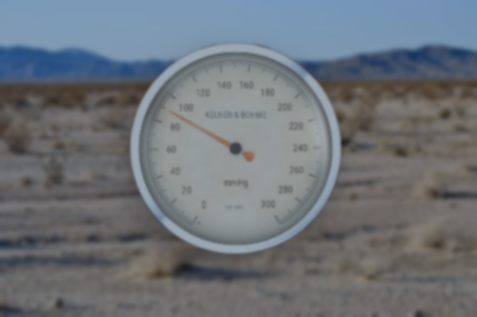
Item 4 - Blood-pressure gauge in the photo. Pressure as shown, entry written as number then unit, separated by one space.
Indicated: 90 mmHg
